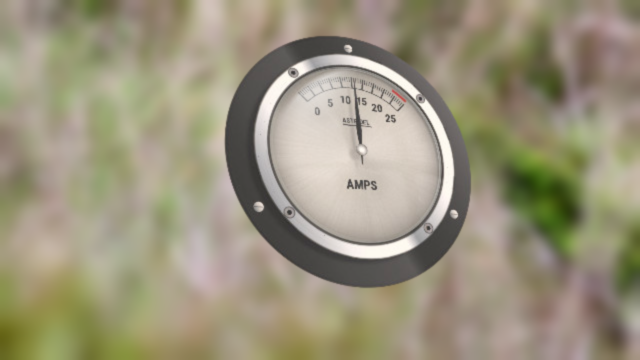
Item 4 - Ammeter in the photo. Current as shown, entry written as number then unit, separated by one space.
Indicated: 12.5 A
